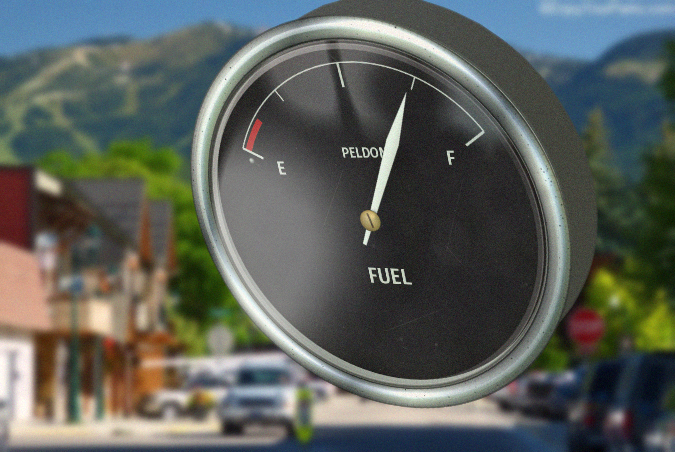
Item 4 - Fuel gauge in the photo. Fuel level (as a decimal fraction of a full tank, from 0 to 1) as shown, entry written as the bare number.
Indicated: 0.75
